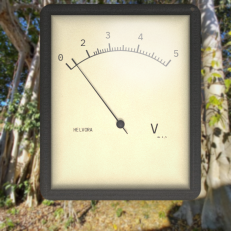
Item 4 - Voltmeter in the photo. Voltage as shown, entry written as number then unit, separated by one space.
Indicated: 1 V
